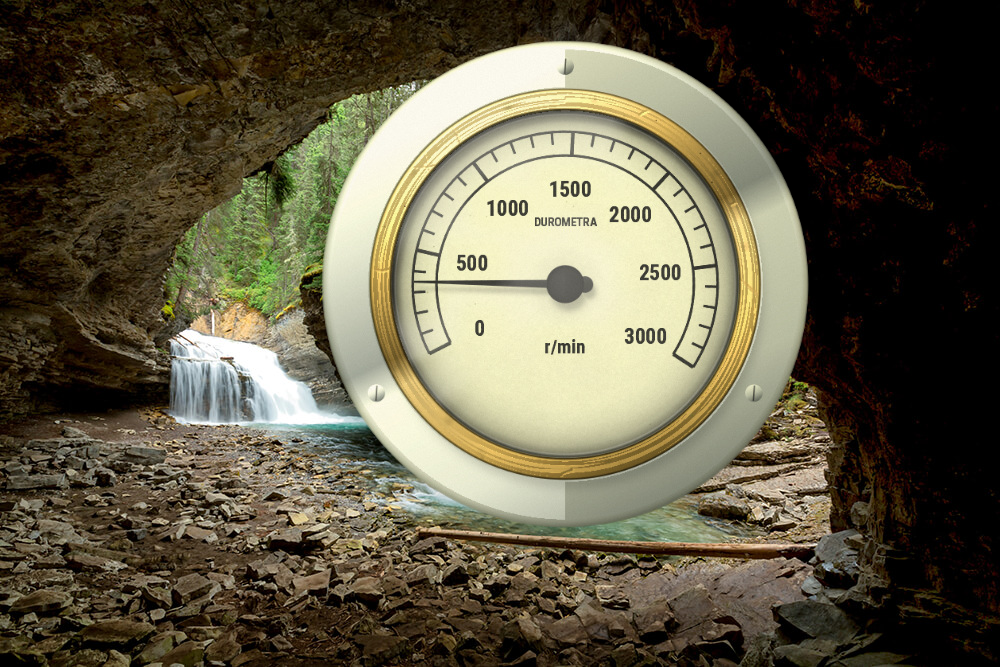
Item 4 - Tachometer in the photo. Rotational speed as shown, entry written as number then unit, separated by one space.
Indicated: 350 rpm
